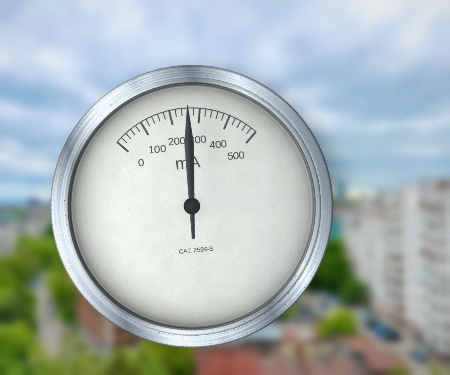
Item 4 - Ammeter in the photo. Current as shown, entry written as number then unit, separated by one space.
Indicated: 260 mA
